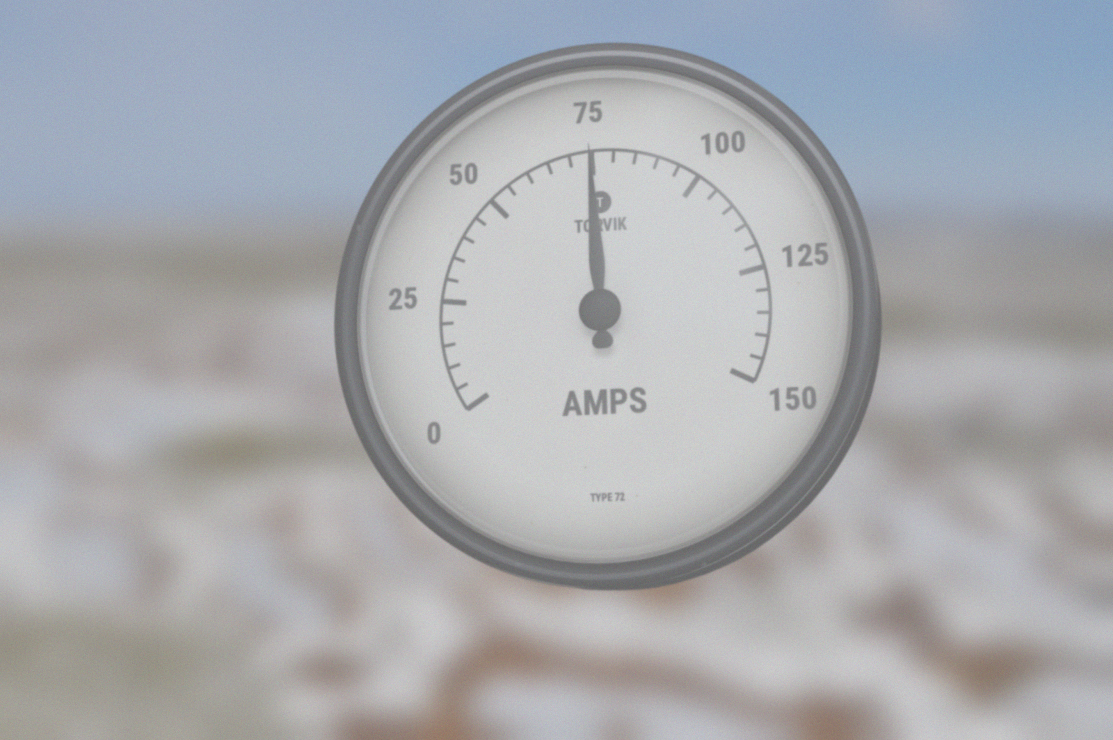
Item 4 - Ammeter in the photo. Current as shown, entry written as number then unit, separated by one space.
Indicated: 75 A
